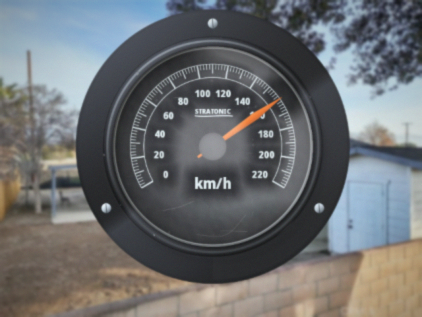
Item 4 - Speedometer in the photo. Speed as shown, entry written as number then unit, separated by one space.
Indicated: 160 km/h
